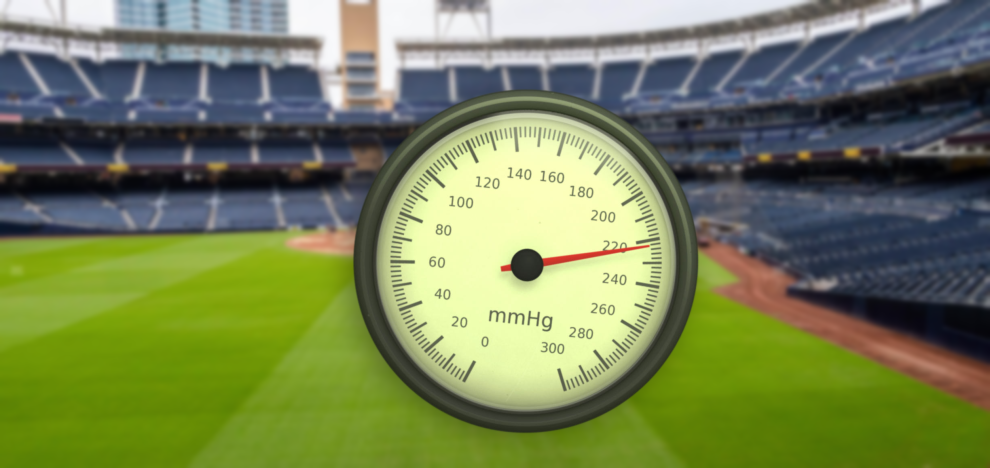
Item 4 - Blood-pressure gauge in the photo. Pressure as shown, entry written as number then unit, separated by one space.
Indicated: 222 mmHg
